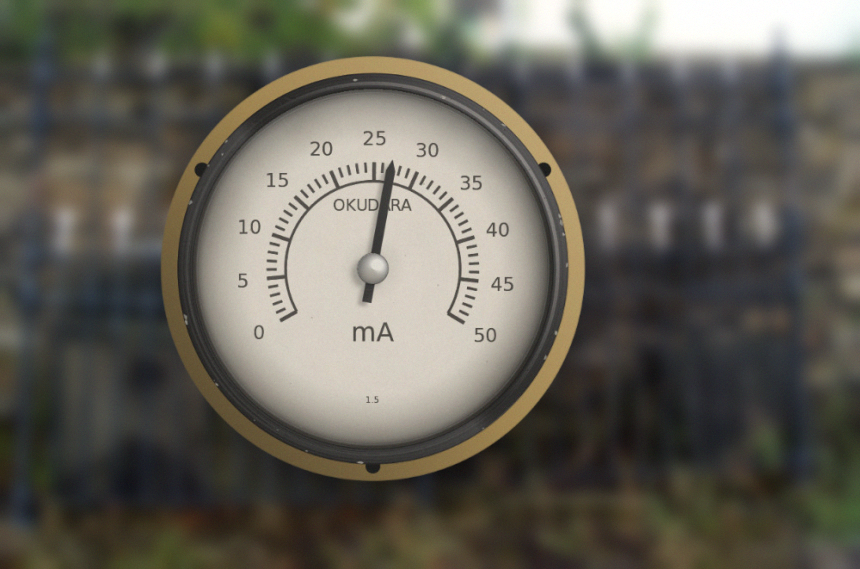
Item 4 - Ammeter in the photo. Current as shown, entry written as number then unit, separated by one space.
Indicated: 27 mA
